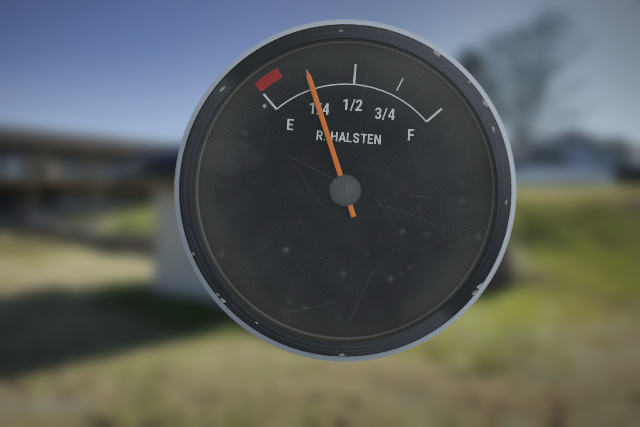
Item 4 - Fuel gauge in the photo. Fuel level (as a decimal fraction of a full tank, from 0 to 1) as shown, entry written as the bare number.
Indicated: 0.25
